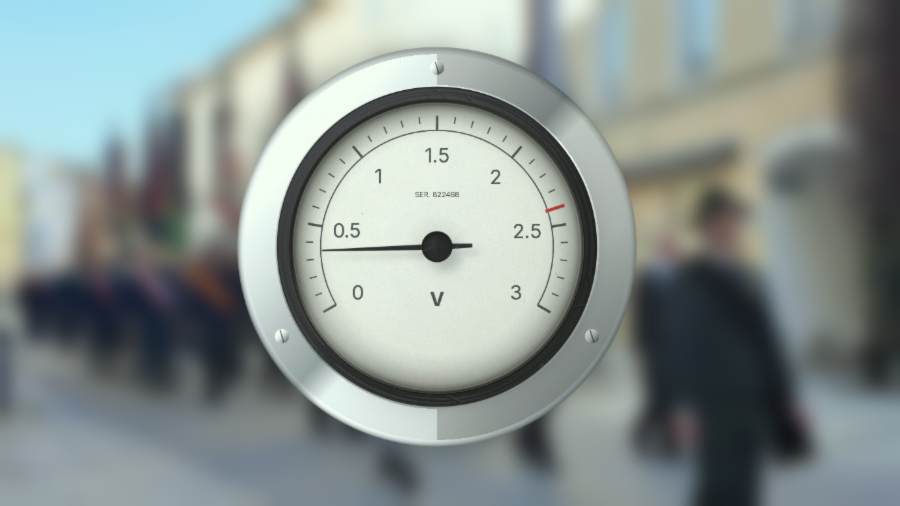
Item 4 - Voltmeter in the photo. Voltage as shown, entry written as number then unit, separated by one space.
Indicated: 0.35 V
